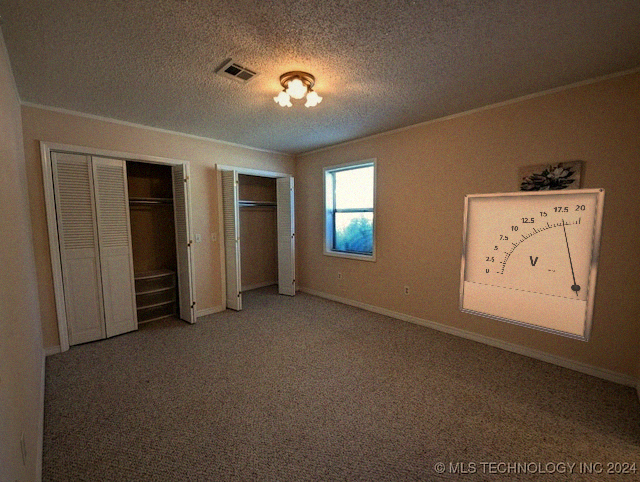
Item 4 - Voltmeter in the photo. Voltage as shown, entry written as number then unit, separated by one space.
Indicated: 17.5 V
